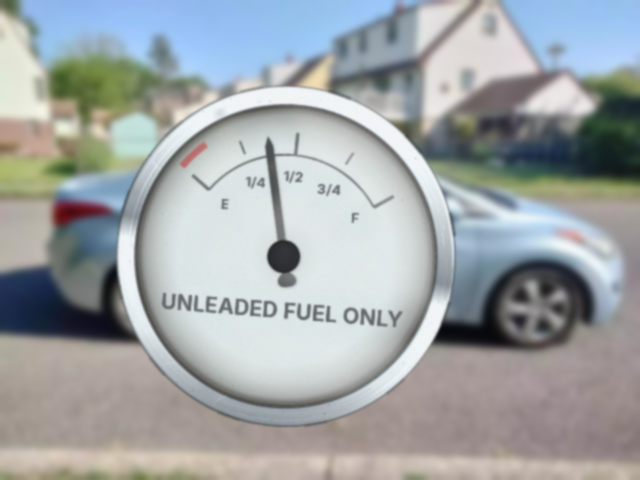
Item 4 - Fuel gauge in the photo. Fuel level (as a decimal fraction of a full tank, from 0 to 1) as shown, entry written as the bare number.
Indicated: 0.375
